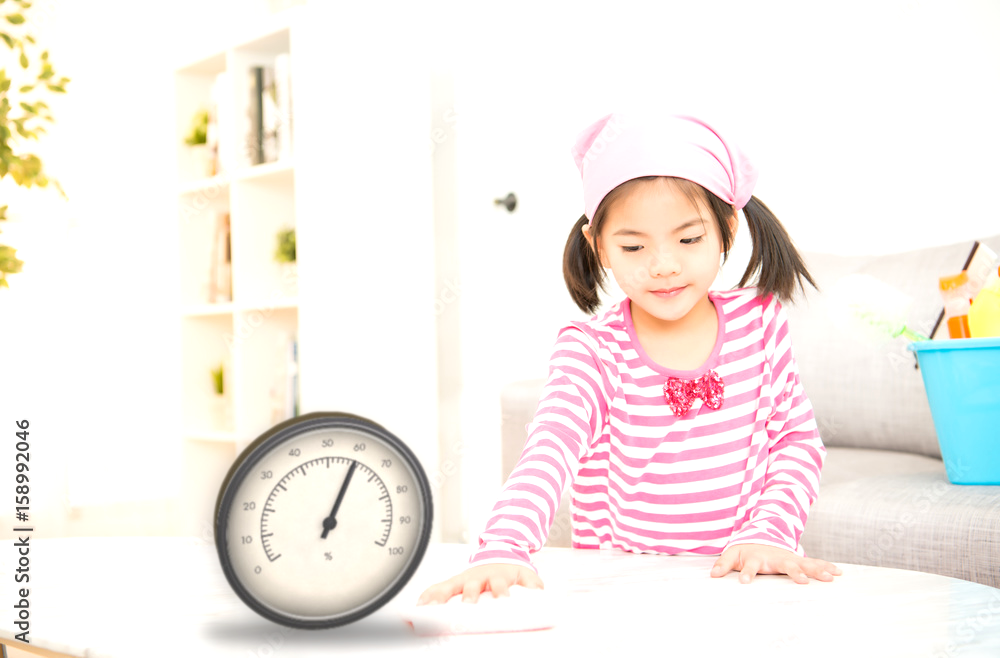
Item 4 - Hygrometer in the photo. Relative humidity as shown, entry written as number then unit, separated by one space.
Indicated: 60 %
